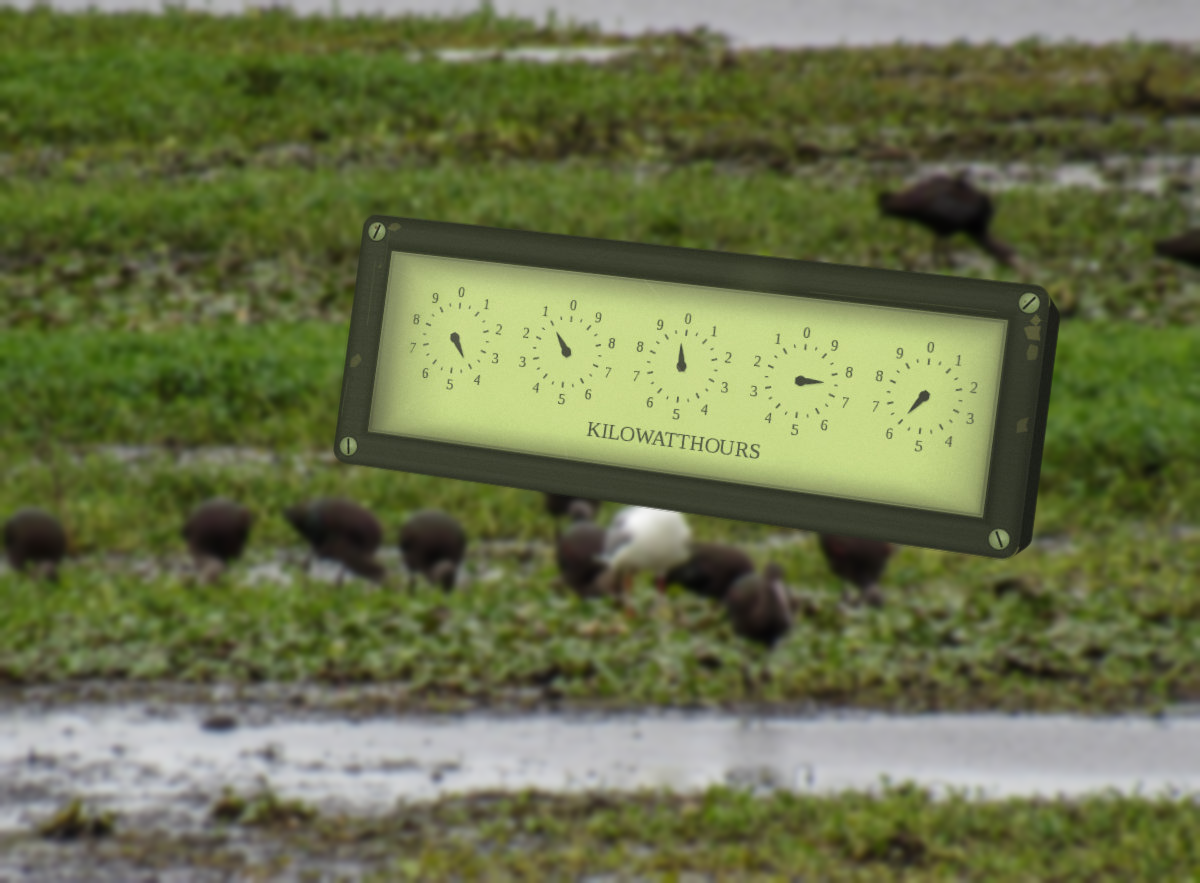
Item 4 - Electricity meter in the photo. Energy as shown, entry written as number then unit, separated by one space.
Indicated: 40976 kWh
